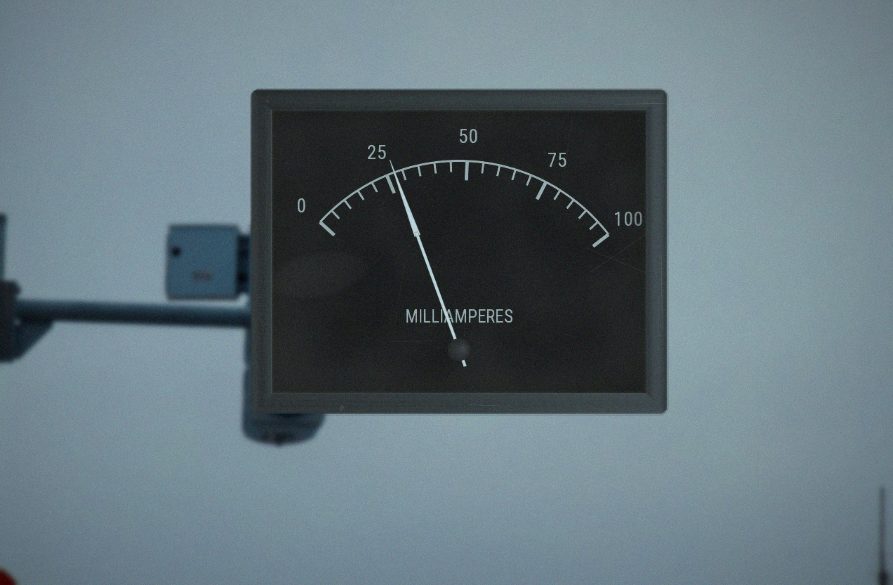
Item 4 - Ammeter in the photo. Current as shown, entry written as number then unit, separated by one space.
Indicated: 27.5 mA
